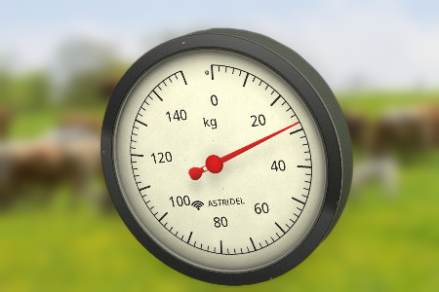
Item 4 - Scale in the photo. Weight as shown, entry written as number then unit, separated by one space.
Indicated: 28 kg
